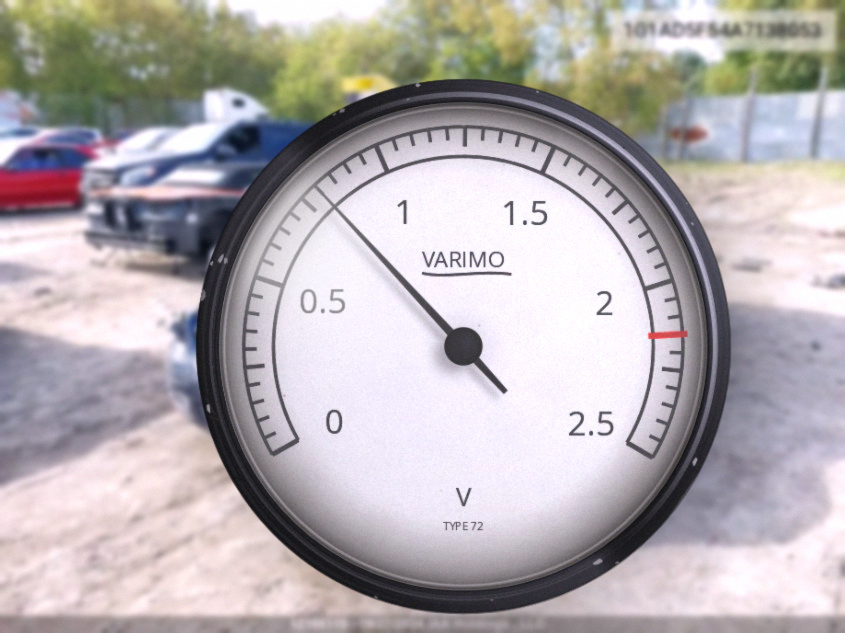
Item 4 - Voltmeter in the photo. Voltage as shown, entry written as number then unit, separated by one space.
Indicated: 0.8 V
